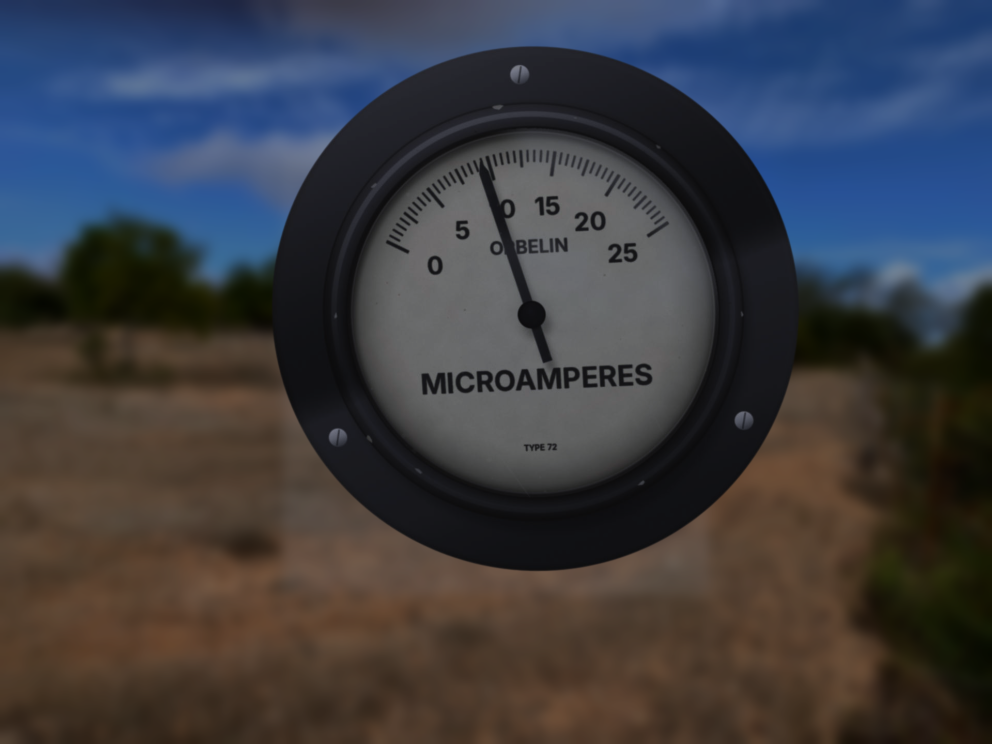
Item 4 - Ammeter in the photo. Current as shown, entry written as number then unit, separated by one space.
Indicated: 9.5 µA
